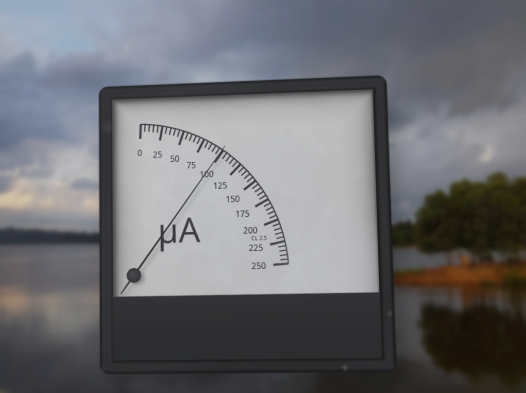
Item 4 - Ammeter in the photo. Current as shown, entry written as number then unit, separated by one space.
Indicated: 100 µA
